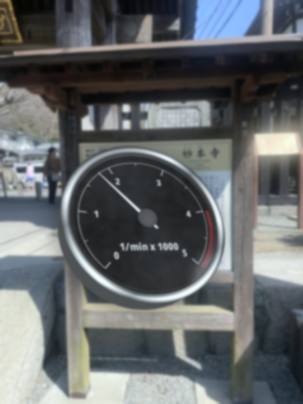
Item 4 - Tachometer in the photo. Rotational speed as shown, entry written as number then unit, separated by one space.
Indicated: 1750 rpm
